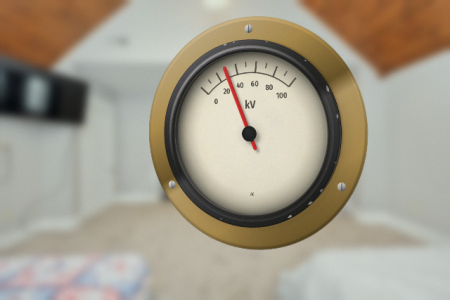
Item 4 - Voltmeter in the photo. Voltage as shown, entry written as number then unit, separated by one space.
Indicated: 30 kV
